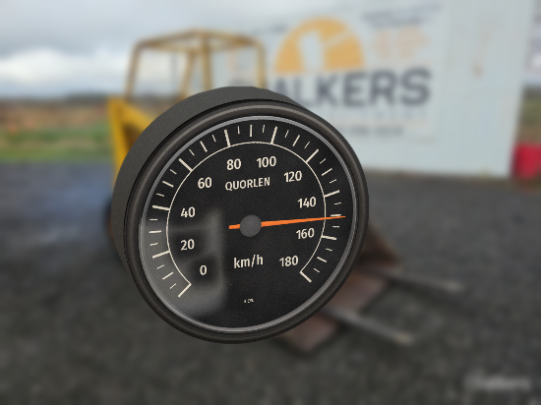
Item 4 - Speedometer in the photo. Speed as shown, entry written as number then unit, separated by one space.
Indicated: 150 km/h
